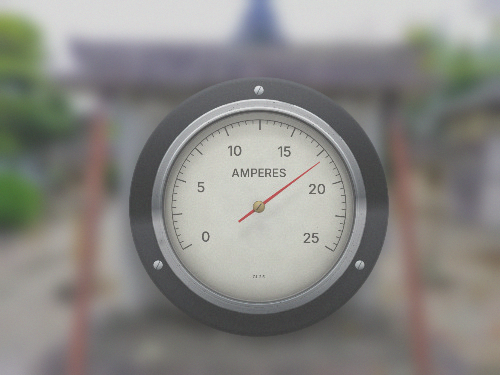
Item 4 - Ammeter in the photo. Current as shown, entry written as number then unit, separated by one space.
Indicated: 18 A
